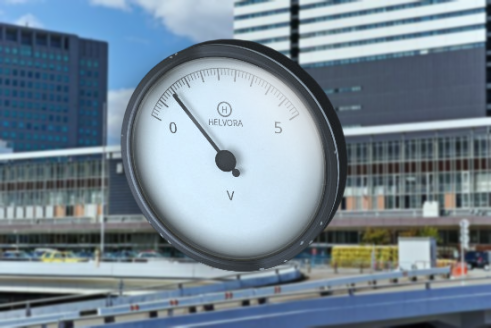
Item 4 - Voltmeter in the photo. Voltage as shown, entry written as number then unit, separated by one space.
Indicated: 1 V
